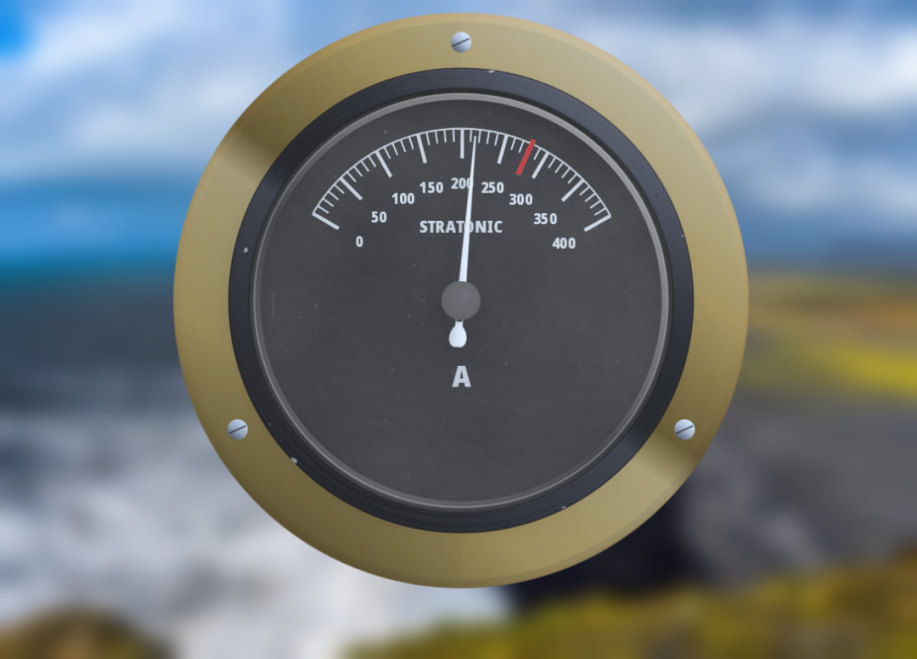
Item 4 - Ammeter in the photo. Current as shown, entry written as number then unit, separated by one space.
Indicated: 215 A
